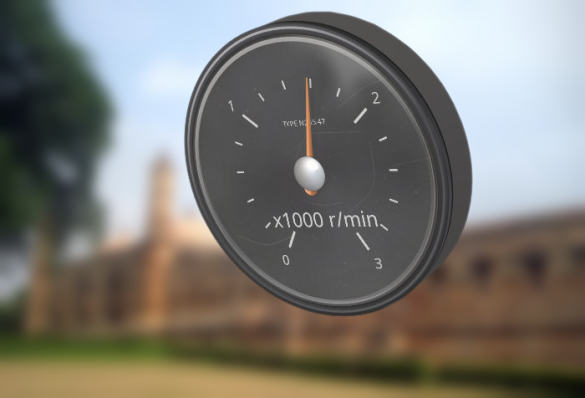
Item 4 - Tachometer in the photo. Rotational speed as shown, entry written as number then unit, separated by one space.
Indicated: 1600 rpm
